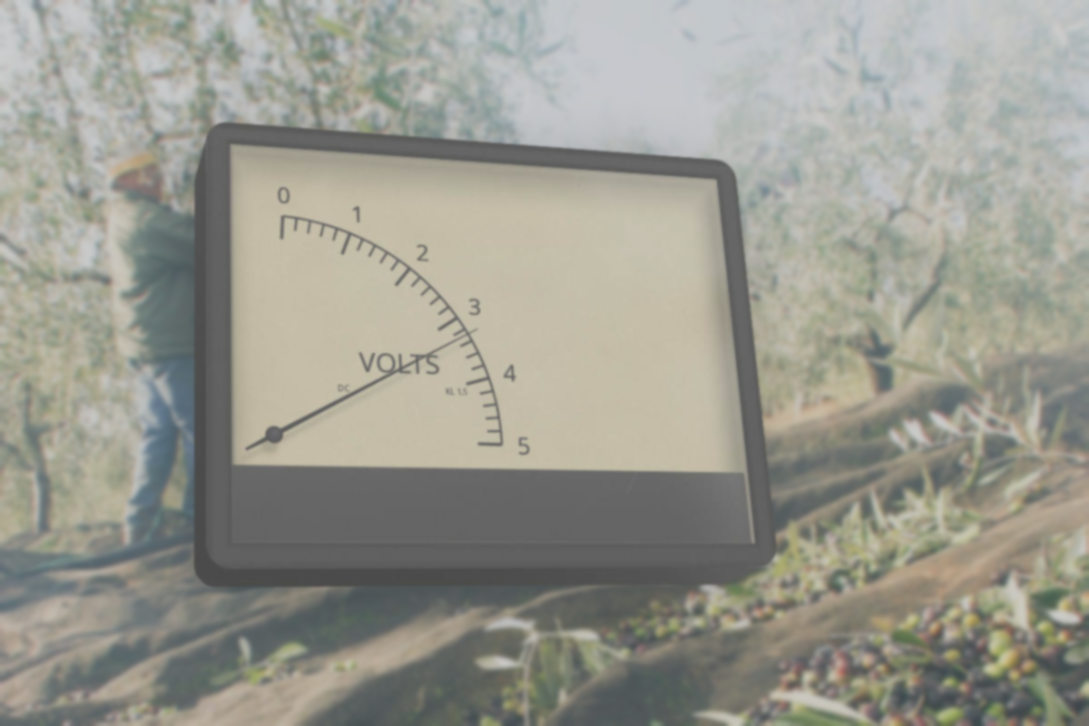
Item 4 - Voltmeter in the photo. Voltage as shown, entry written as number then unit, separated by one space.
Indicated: 3.3 V
